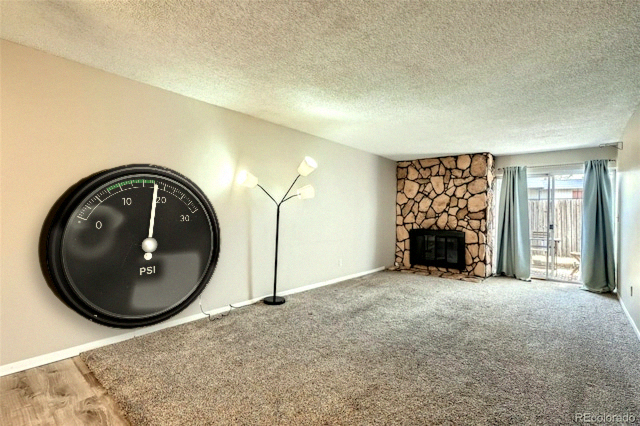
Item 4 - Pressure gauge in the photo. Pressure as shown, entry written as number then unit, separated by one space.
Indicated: 17.5 psi
